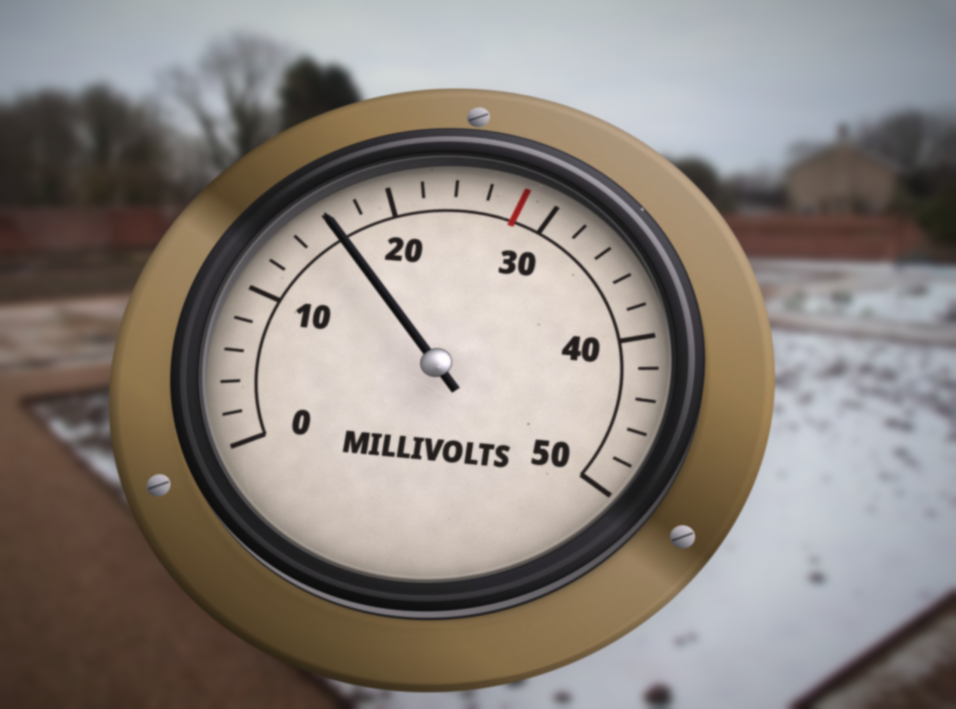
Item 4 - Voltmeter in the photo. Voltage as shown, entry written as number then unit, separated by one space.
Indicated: 16 mV
